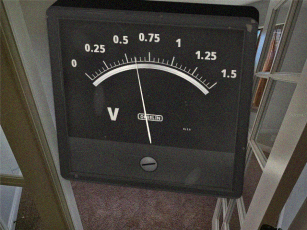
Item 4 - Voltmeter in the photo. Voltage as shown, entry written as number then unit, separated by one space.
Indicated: 0.6 V
